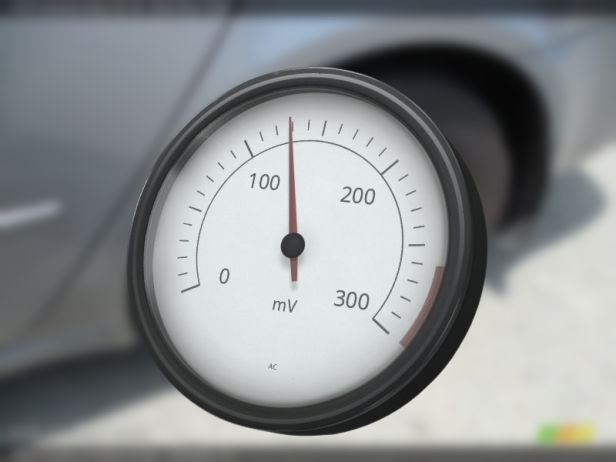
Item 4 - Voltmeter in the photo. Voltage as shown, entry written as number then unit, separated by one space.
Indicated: 130 mV
